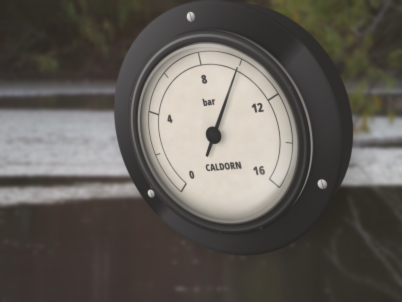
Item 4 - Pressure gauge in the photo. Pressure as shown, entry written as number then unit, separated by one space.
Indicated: 10 bar
